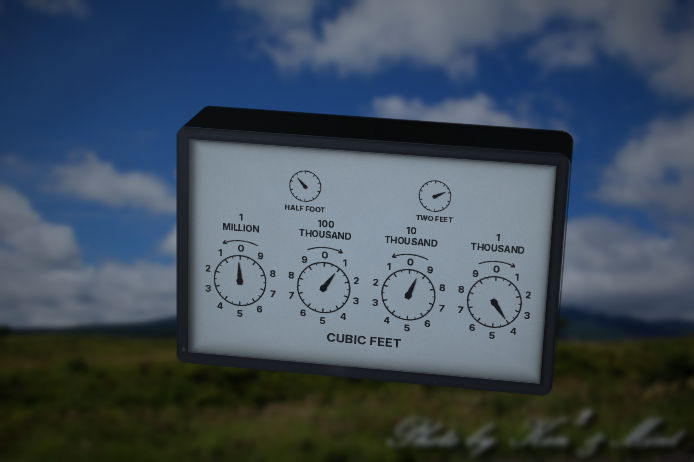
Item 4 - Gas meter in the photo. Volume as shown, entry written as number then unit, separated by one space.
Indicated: 9400 ft³
